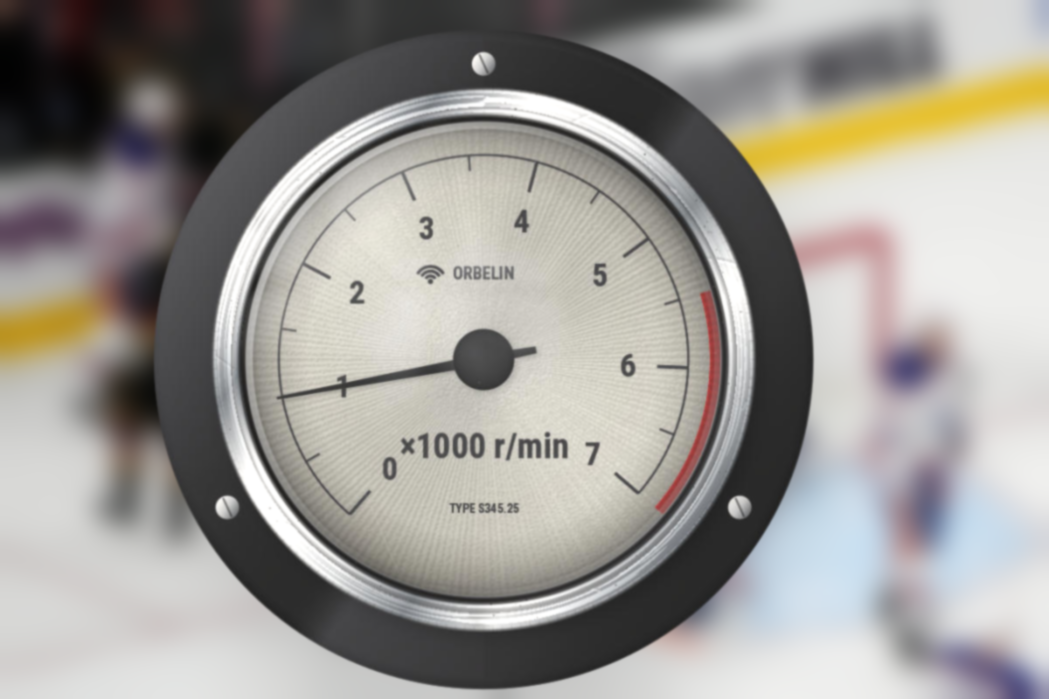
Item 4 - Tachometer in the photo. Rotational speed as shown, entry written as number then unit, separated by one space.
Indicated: 1000 rpm
